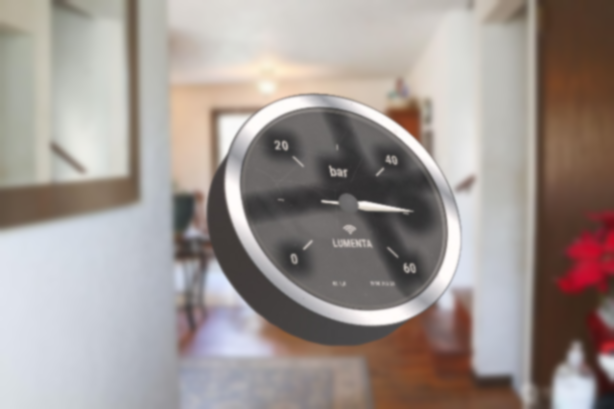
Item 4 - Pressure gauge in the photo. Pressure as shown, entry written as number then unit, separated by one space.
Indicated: 50 bar
